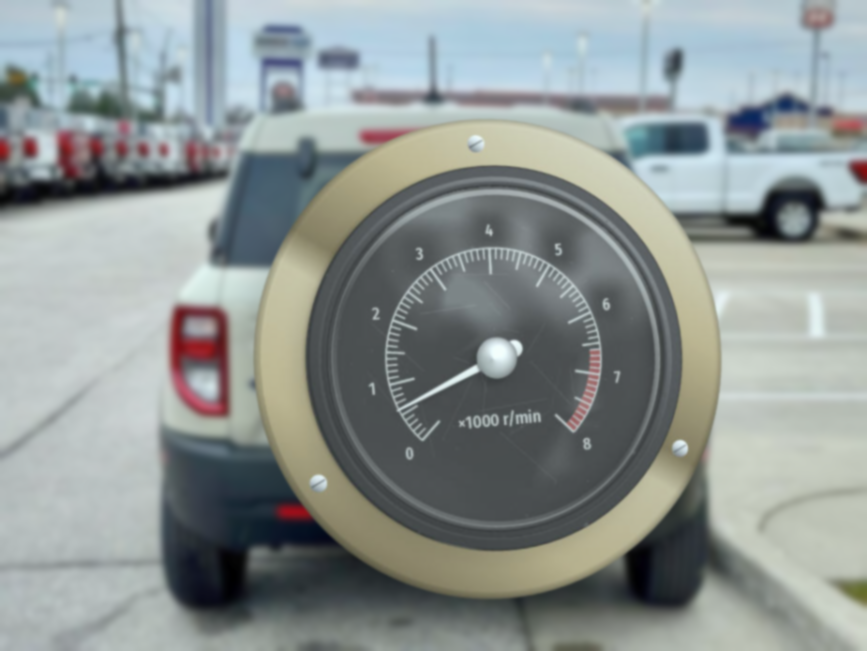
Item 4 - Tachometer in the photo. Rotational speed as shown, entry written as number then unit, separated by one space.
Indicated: 600 rpm
